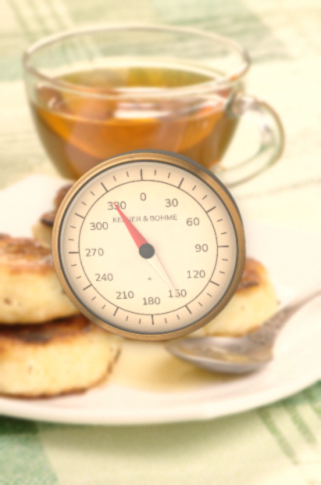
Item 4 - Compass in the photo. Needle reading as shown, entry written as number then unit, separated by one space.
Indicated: 330 °
